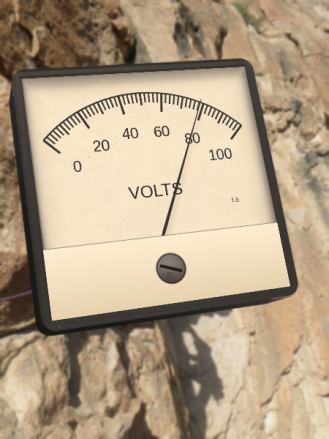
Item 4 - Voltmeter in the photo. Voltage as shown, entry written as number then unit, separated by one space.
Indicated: 78 V
